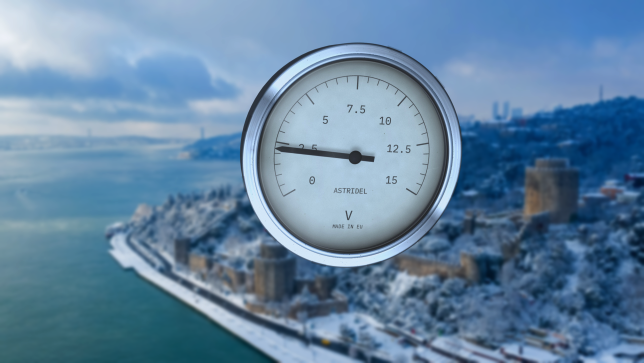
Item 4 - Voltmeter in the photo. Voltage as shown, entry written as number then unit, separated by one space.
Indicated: 2.25 V
